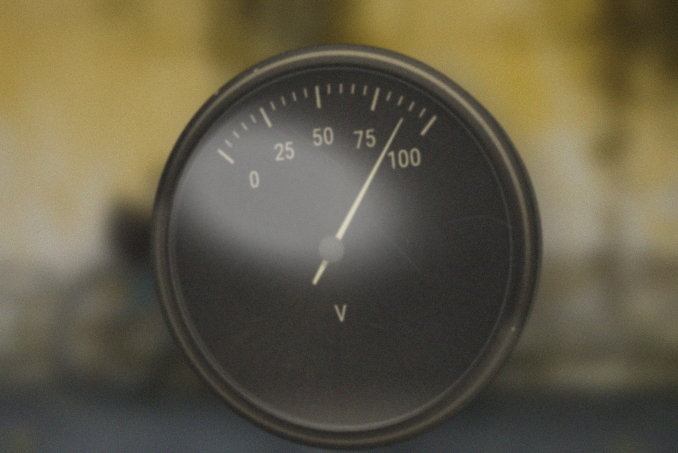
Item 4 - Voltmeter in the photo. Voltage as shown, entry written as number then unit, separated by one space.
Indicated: 90 V
